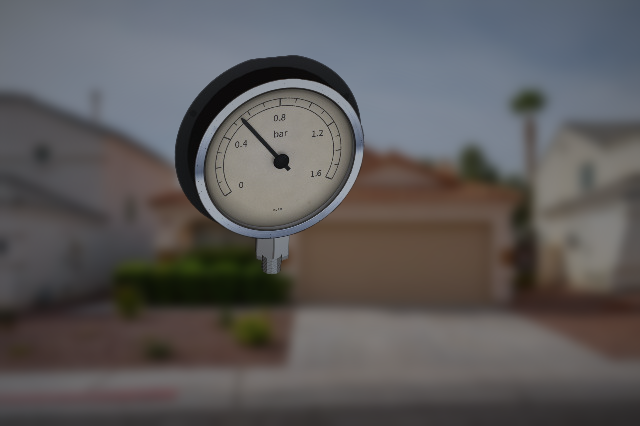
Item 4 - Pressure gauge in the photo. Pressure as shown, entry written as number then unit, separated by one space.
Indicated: 0.55 bar
